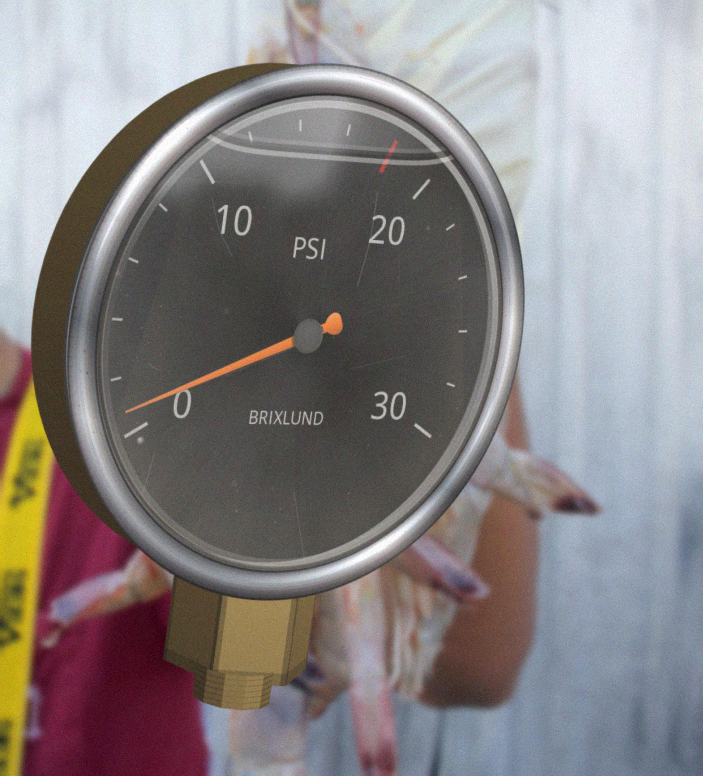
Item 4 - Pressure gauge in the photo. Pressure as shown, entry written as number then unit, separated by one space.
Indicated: 1 psi
